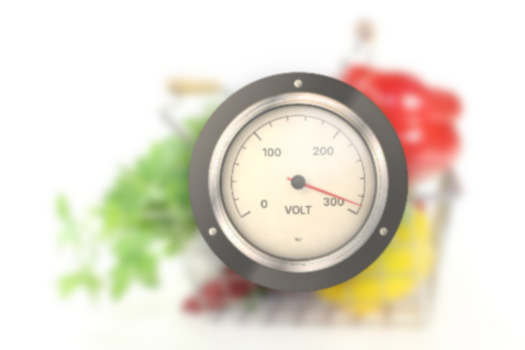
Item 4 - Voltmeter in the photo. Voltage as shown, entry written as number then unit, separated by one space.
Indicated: 290 V
